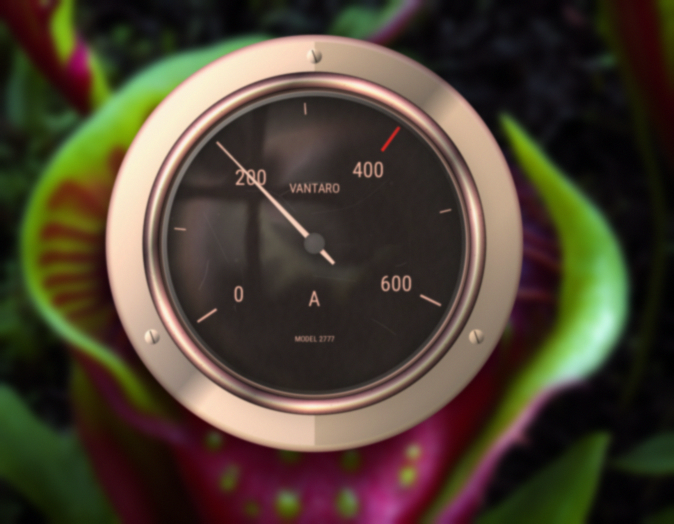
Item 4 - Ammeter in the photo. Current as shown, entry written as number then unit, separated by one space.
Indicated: 200 A
